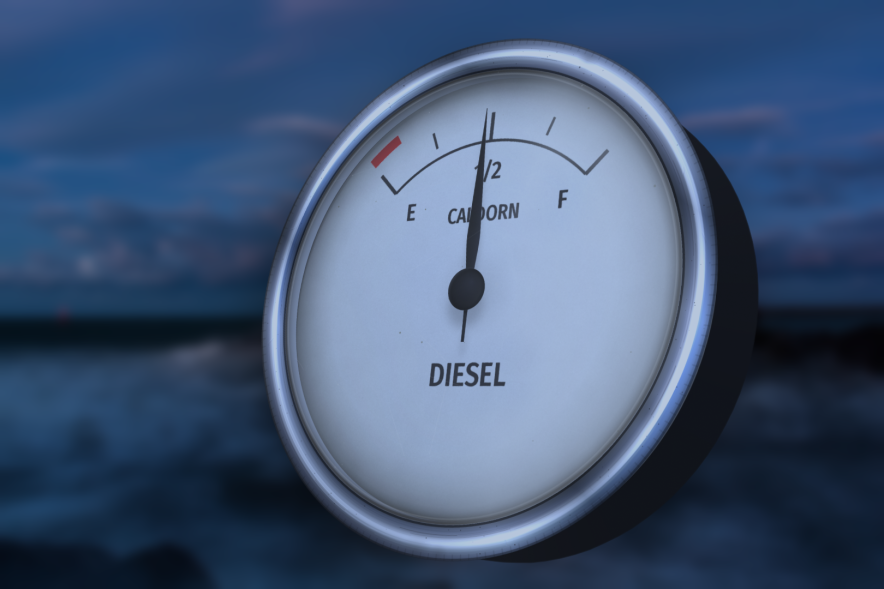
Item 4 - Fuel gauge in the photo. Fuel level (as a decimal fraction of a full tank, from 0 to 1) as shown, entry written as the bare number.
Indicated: 0.5
